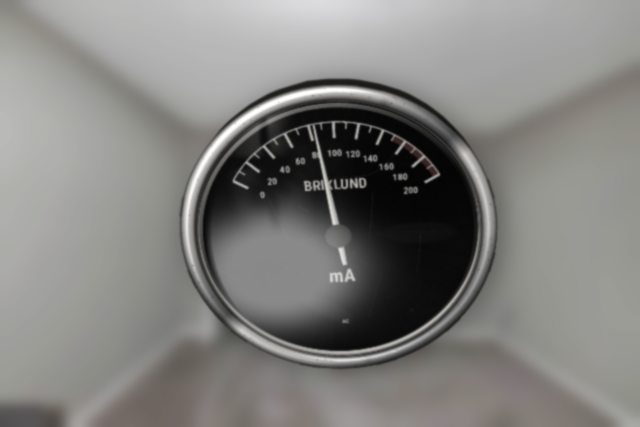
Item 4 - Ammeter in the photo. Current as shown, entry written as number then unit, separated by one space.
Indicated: 85 mA
